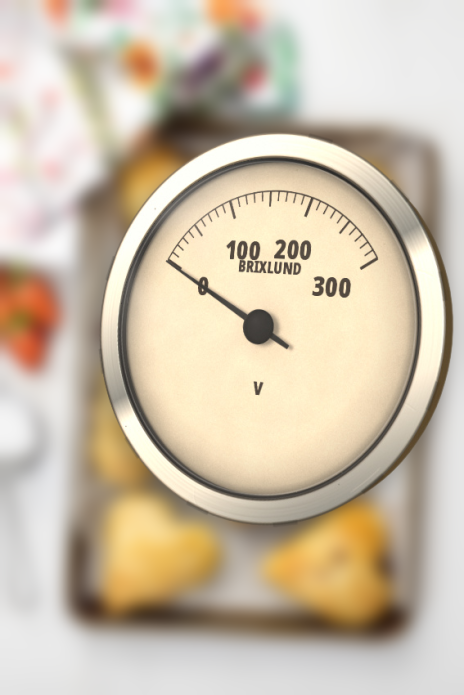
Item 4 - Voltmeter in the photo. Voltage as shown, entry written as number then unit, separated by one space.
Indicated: 0 V
